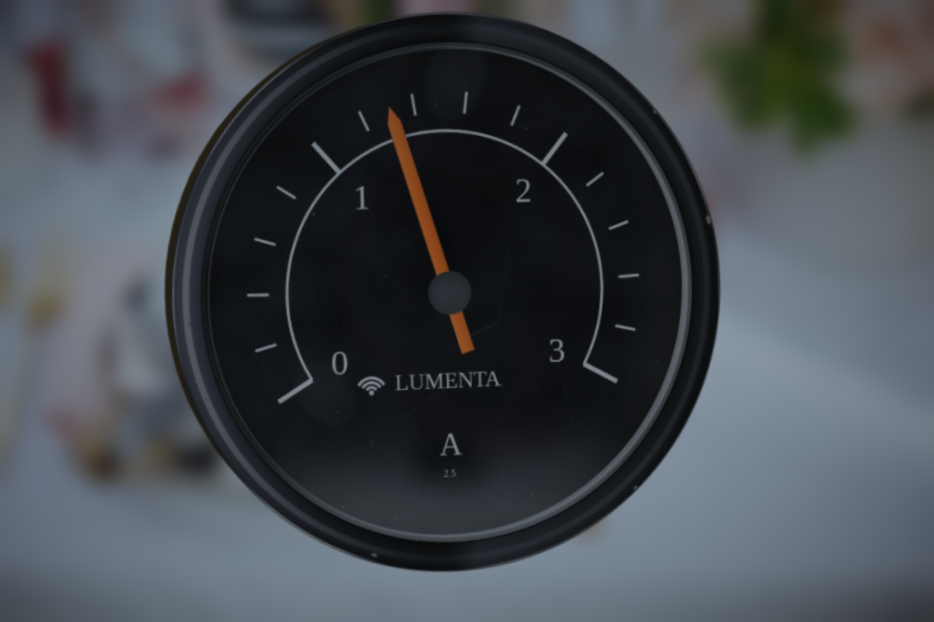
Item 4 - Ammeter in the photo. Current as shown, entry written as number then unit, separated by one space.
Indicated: 1.3 A
